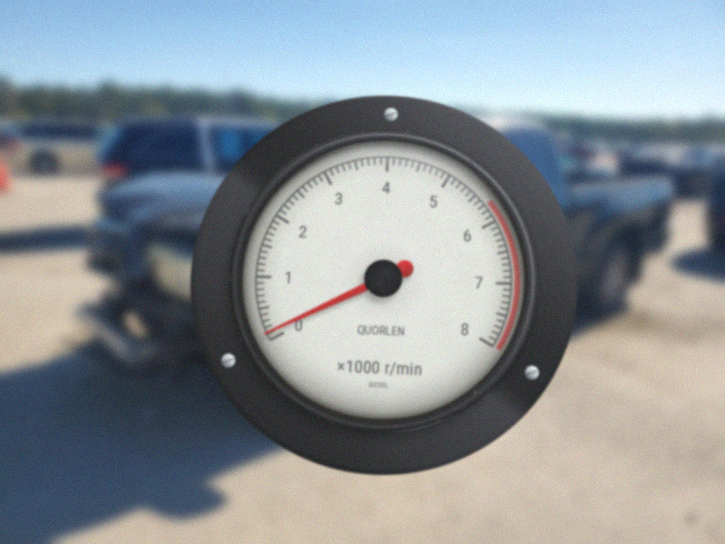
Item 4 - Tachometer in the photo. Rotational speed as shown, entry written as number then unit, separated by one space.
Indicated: 100 rpm
